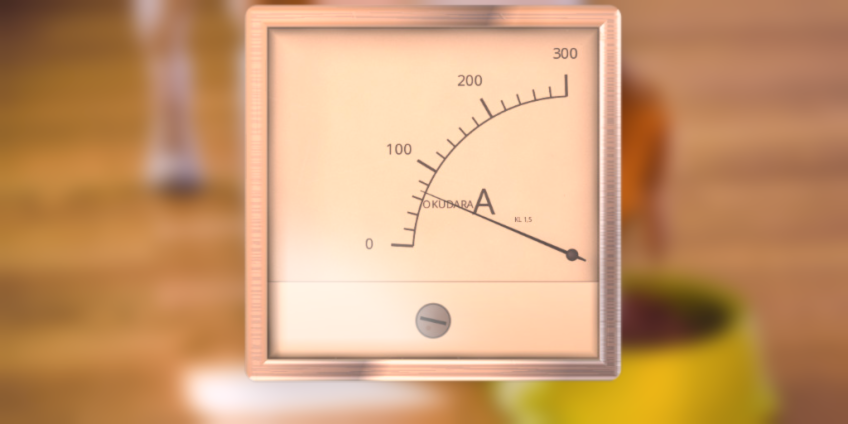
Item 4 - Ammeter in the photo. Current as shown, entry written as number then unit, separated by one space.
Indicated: 70 A
